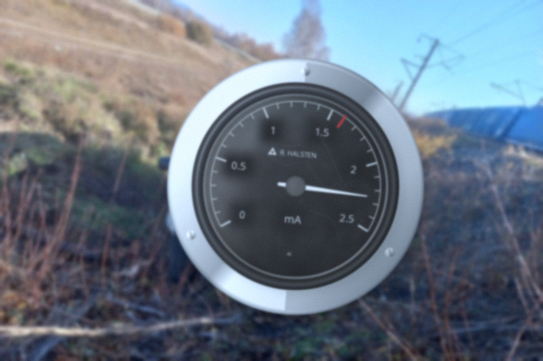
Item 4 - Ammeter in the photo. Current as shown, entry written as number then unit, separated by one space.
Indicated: 2.25 mA
